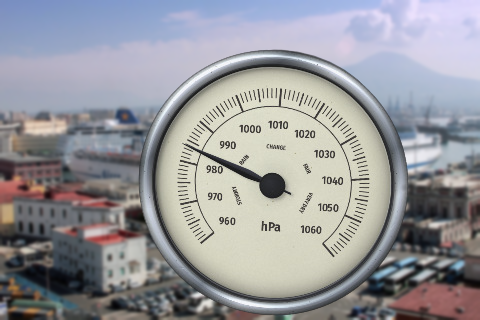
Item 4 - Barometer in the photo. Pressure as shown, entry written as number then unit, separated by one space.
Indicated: 984 hPa
